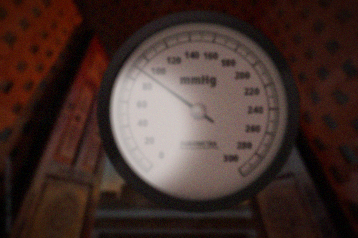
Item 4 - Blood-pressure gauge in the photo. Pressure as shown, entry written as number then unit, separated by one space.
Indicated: 90 mmHg
